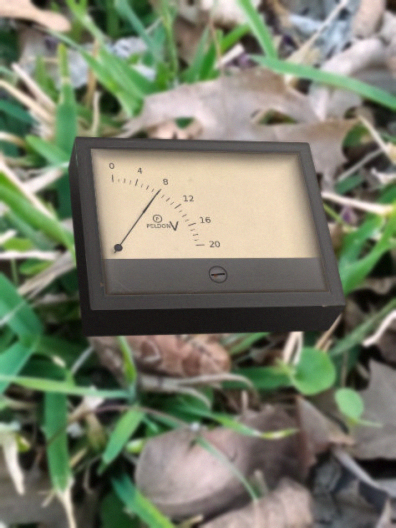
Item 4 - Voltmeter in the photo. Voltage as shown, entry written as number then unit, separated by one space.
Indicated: 8 V
